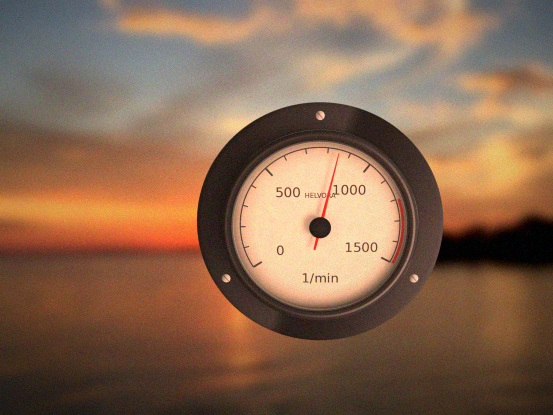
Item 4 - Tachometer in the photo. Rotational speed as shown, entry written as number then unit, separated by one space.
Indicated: 850 rpm
